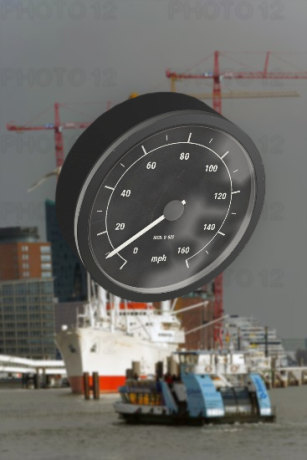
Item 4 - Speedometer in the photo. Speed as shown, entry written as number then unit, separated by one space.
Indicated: 10 mph
